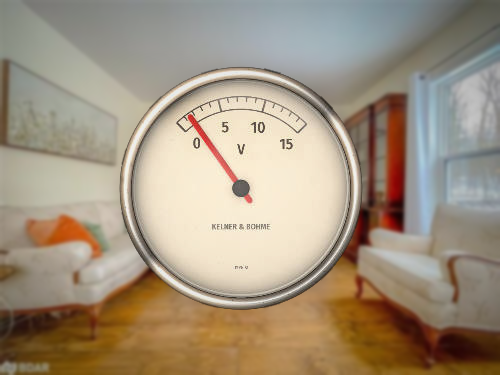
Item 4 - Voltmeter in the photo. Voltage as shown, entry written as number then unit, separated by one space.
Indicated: 1.5 V
